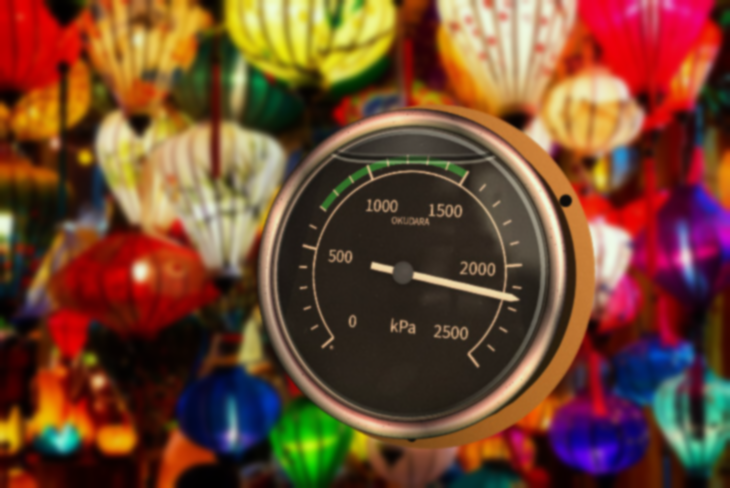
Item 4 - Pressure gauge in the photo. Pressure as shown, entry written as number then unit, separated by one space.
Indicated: 2150 kPa
